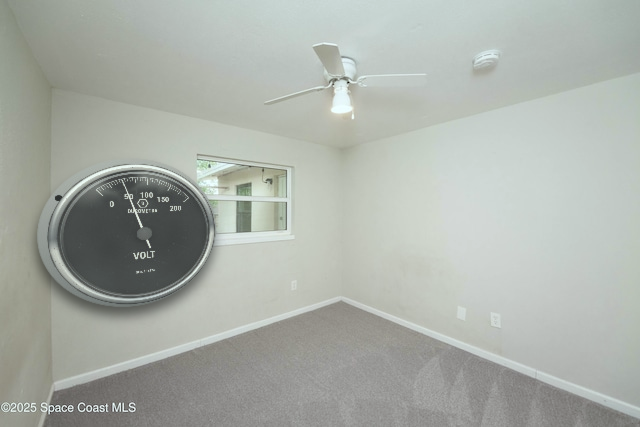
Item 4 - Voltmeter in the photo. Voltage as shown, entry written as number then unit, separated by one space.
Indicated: 50 V
